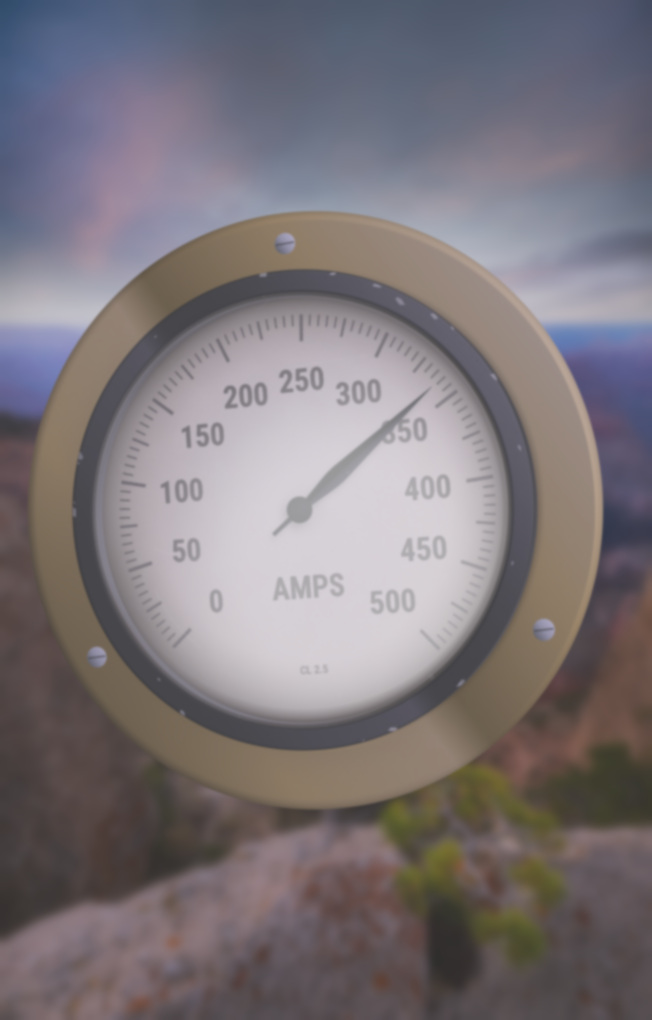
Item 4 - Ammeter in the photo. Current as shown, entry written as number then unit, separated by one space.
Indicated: 340 A
